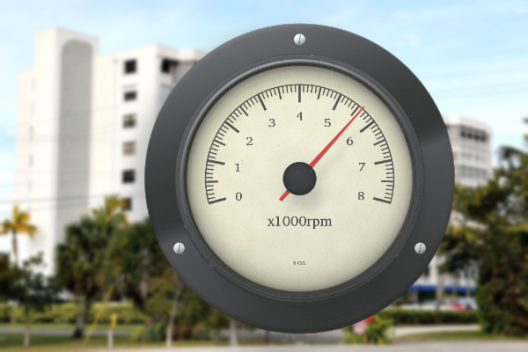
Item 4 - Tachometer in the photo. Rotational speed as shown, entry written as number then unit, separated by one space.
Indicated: 5600 rpm
